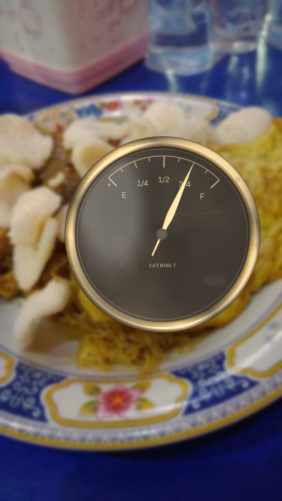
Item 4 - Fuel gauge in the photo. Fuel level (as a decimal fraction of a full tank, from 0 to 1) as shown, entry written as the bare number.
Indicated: 0.75
